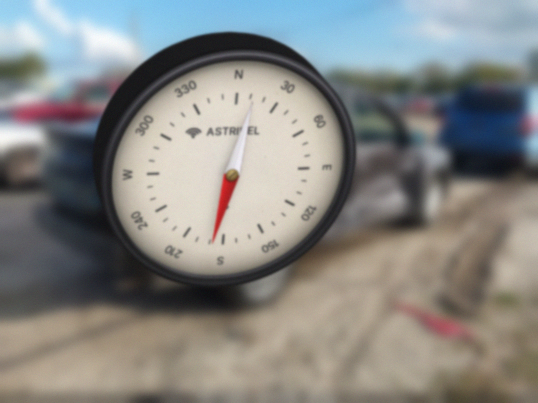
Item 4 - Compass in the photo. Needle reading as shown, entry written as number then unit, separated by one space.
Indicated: 190 °
